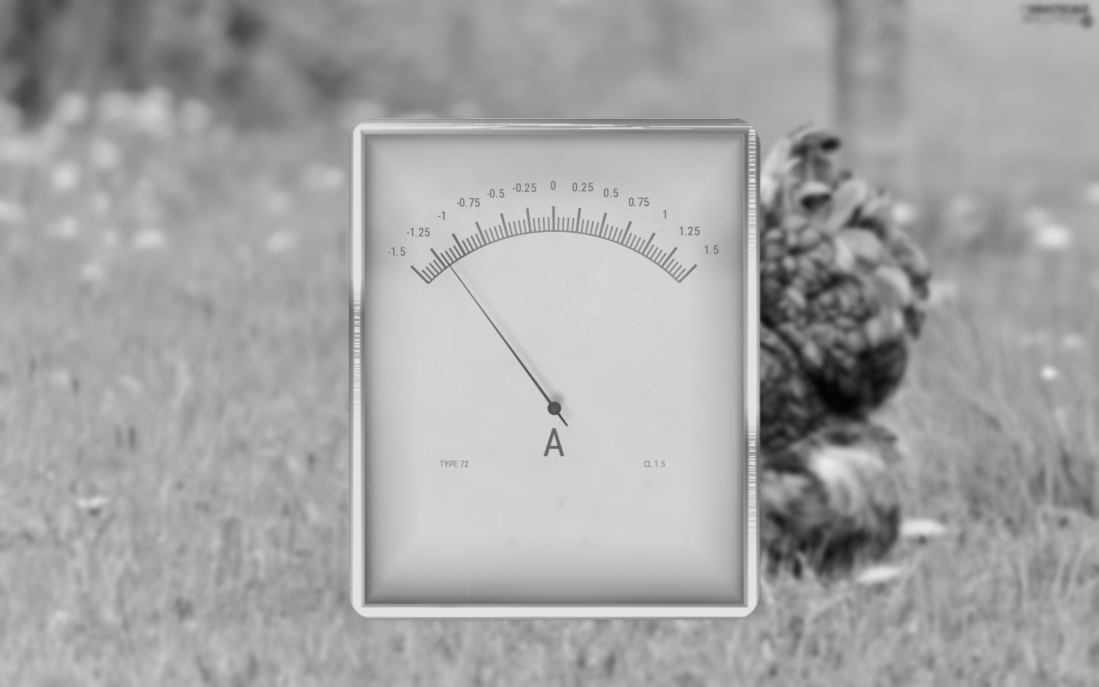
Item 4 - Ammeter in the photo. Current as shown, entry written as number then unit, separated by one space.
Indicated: -1.2 A
